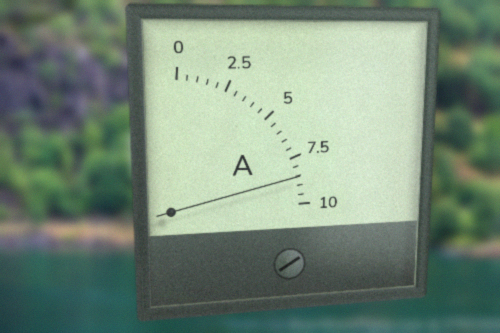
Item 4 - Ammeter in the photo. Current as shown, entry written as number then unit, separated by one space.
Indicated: 8.5 A
